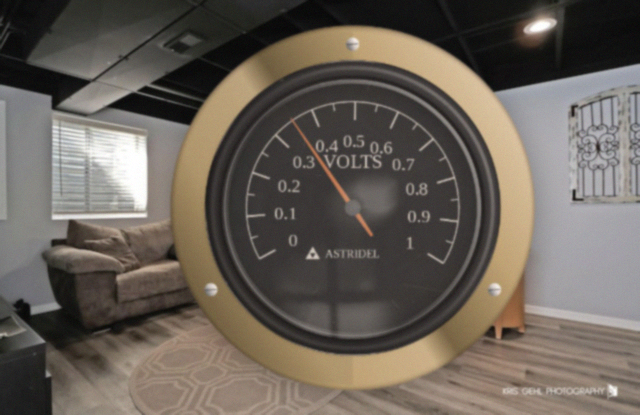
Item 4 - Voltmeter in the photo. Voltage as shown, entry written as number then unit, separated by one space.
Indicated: 0.35 V
